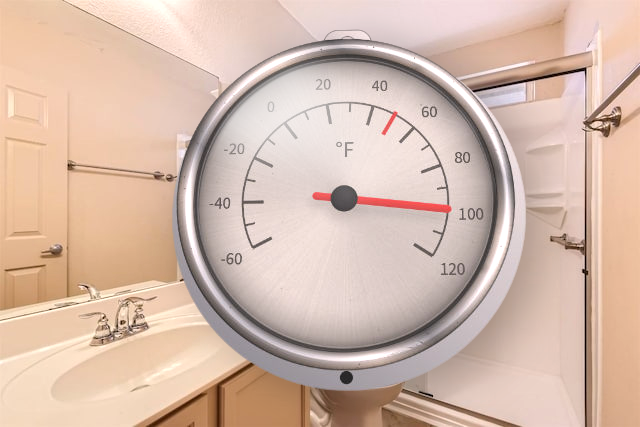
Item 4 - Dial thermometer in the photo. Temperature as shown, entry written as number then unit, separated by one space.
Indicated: 100 °F
